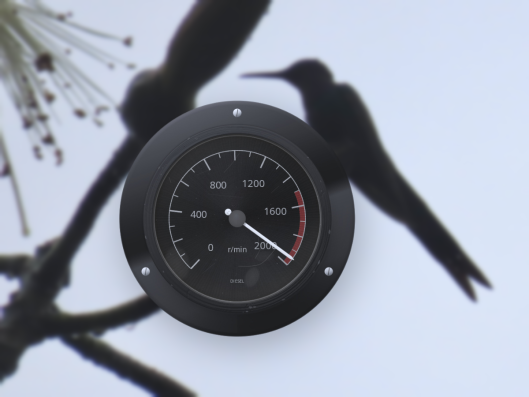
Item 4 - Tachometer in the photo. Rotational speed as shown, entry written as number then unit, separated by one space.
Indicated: 1950 rpm
